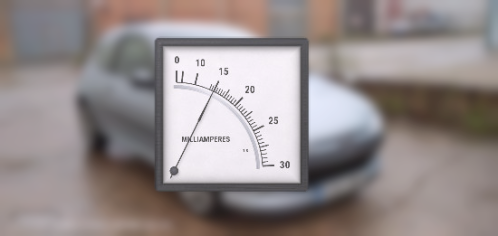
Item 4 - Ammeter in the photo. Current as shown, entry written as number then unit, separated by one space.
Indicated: 15 mA
